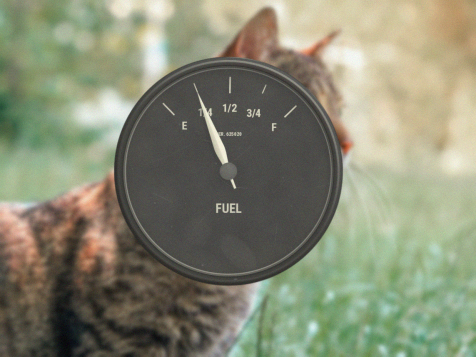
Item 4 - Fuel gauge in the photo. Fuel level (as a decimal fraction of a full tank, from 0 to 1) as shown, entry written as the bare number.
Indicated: 0.25
